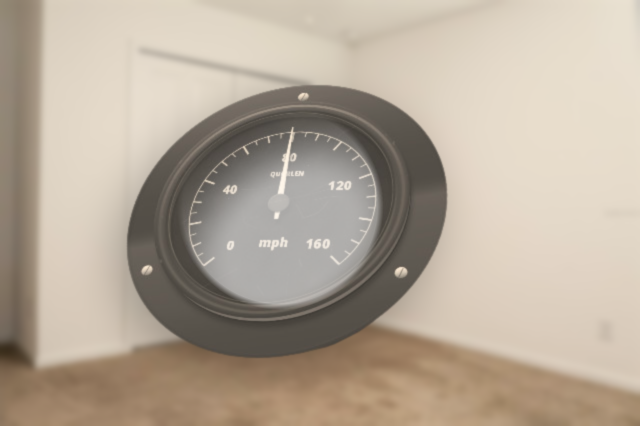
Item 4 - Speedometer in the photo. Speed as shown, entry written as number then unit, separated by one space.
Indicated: 80 mph
